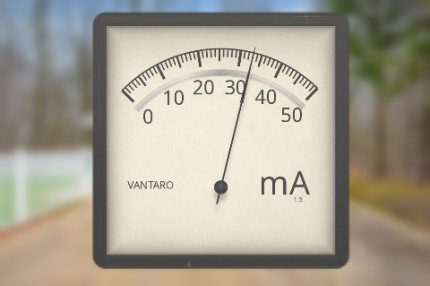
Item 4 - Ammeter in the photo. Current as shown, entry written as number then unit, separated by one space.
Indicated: 33 mA
